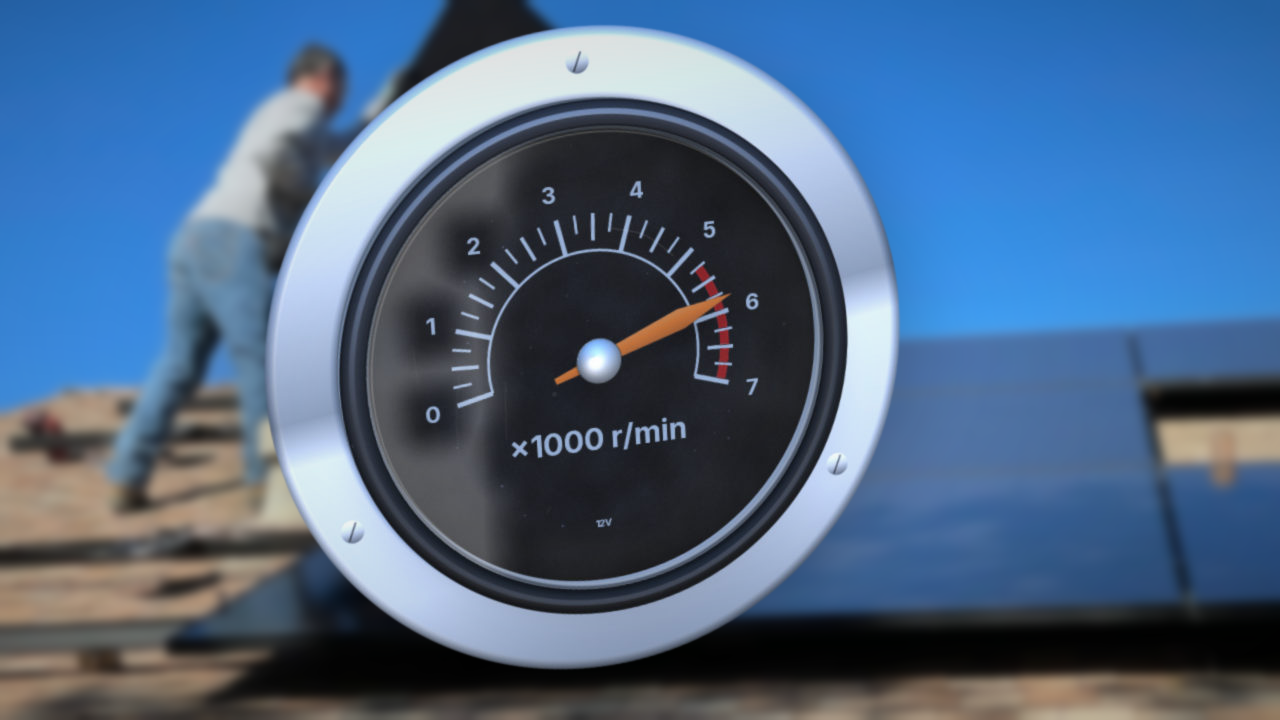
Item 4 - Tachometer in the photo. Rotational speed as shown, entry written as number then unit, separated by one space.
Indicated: 5750 rpm
